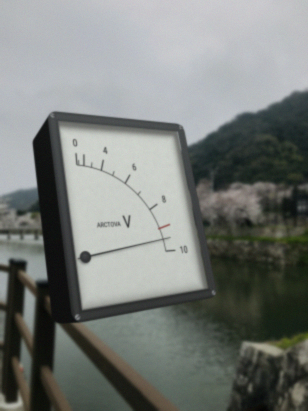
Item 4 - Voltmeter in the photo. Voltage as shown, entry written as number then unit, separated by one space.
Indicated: 9.5 V
